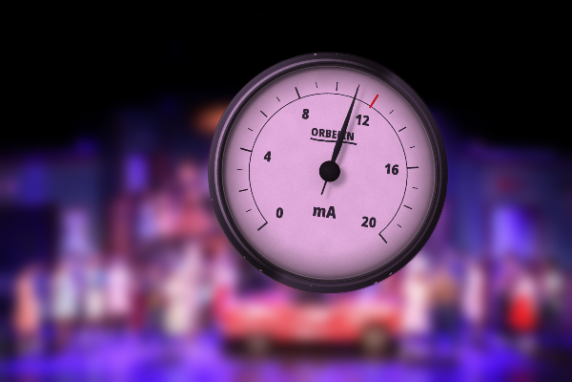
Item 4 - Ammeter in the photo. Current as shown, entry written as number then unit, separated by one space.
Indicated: 11 mA
